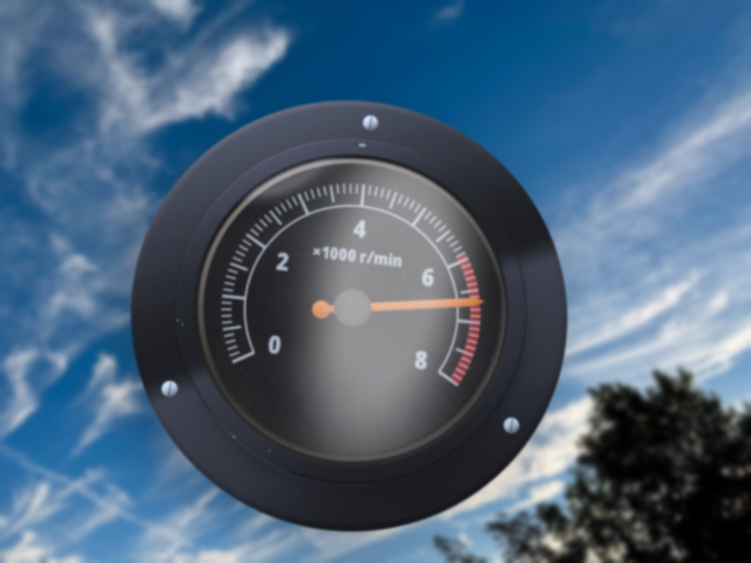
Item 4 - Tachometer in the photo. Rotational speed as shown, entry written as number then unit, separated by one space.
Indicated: 6700 rpm
